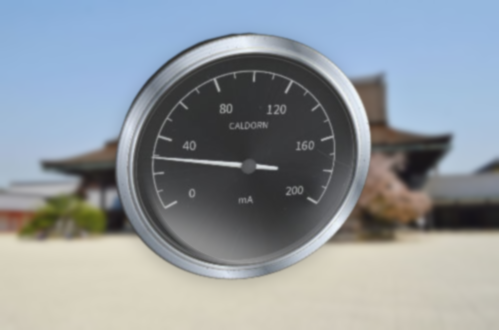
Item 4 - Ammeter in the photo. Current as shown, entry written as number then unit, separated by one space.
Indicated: 30 mA
